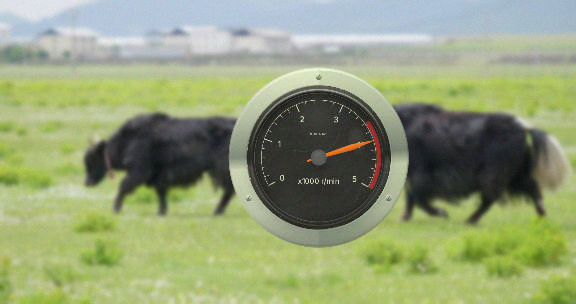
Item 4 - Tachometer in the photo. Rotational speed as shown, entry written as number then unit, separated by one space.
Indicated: 4000 rpm
